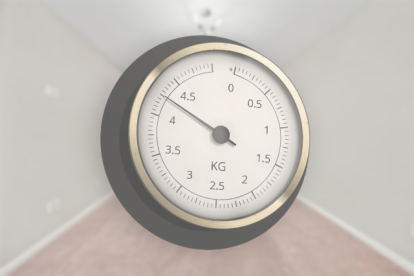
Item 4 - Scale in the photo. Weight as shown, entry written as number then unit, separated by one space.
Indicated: 4.25 kg
